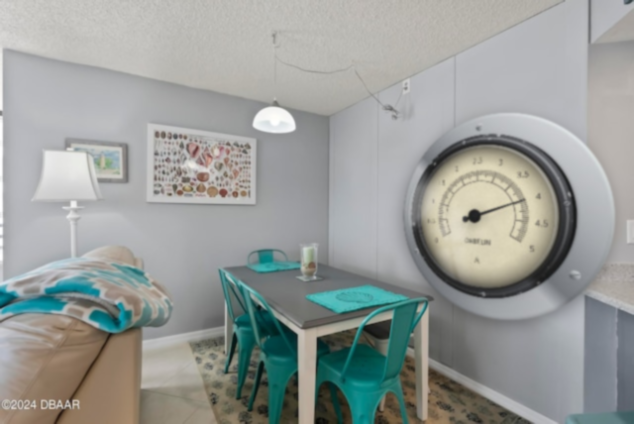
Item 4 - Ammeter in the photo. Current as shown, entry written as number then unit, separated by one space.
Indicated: 4 A
